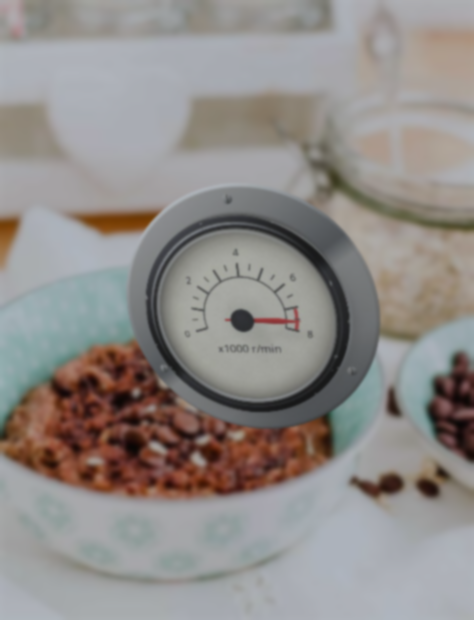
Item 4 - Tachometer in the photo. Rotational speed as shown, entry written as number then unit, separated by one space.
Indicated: 7500 rpm
